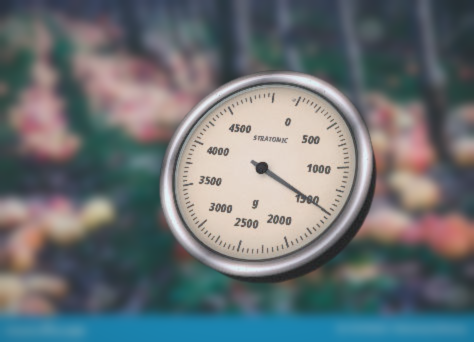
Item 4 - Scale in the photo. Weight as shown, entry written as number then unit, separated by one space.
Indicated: 1500 g
